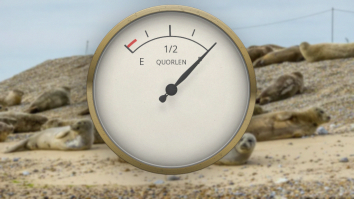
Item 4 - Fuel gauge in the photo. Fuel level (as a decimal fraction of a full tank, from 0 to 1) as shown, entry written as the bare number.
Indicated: 1
